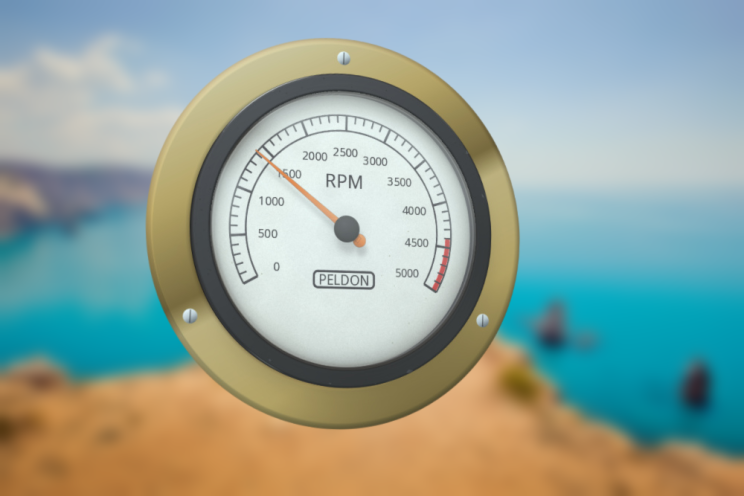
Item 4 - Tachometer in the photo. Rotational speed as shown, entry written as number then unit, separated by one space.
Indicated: 1400 rpm
